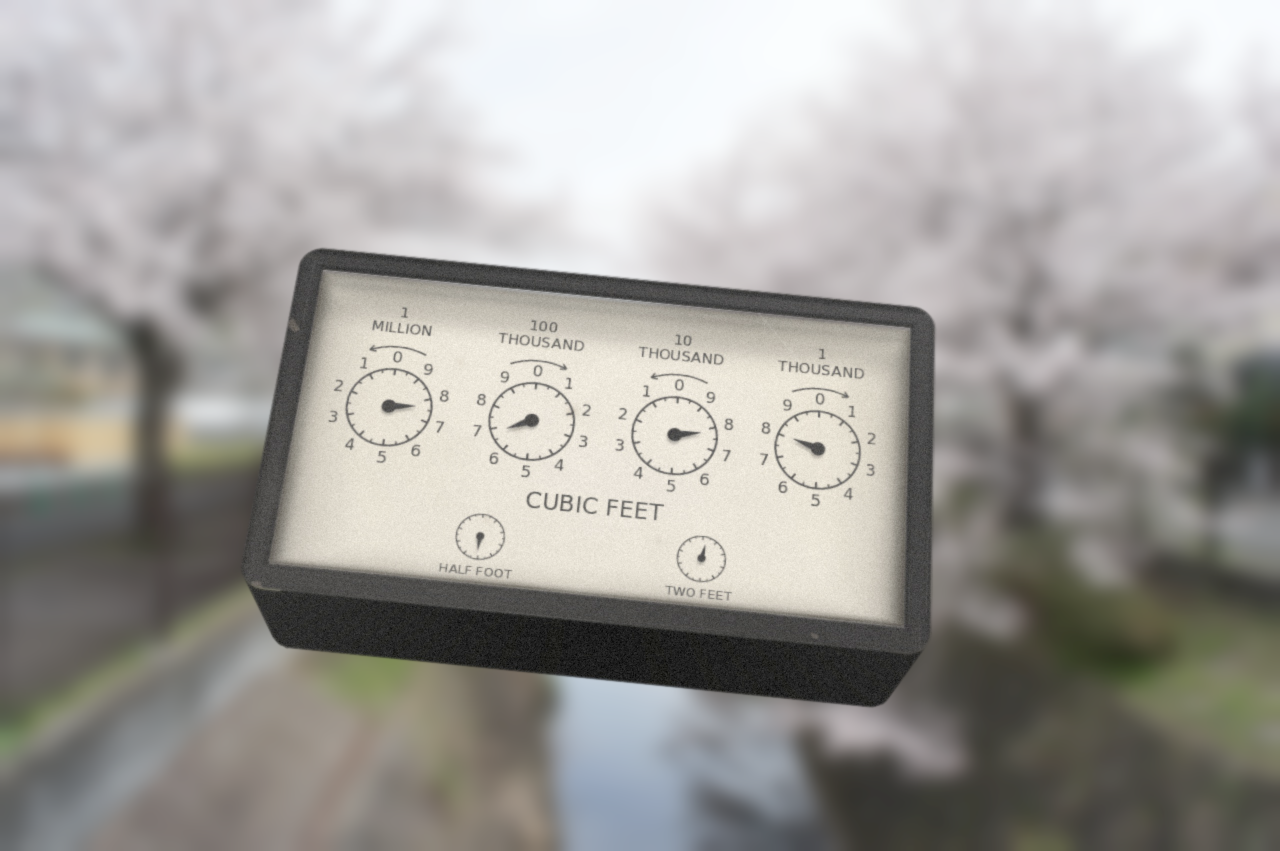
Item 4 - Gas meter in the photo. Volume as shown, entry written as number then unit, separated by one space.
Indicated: 767800 ft³
